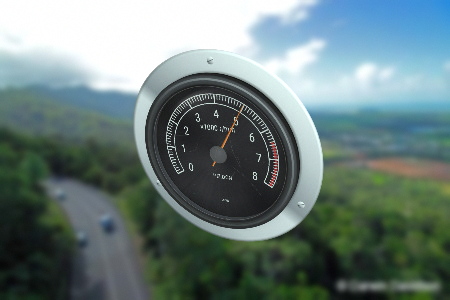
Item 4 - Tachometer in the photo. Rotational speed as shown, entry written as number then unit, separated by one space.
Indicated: 5000 rpm
